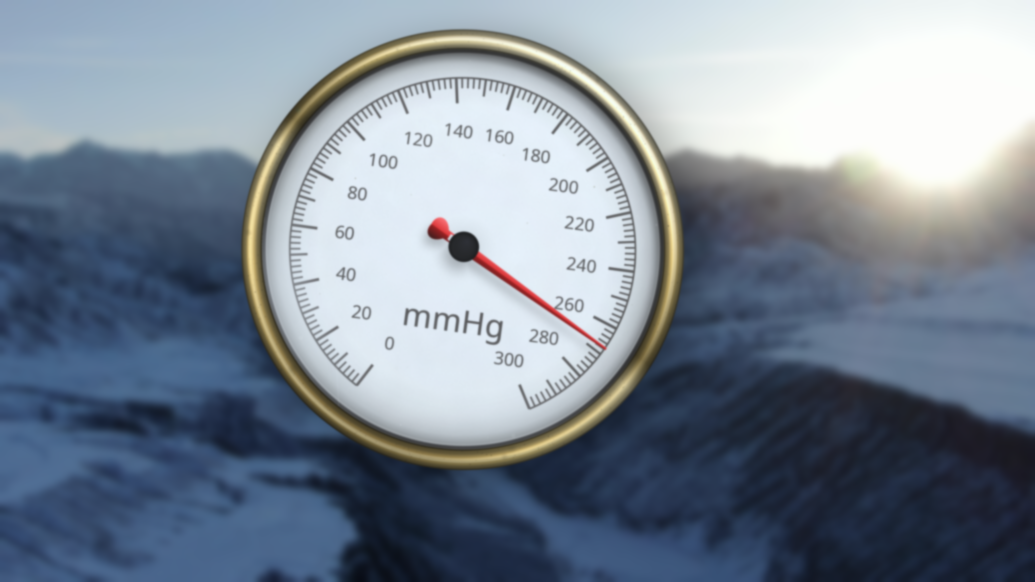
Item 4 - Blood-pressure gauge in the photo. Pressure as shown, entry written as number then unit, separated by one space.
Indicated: 268 mmHg
